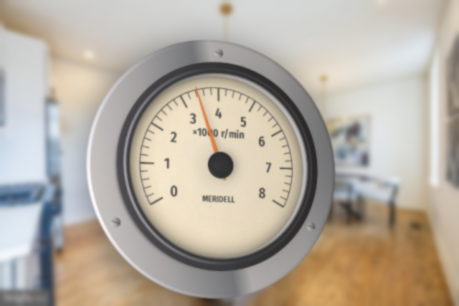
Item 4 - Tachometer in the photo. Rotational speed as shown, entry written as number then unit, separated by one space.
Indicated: 3400 rpm
